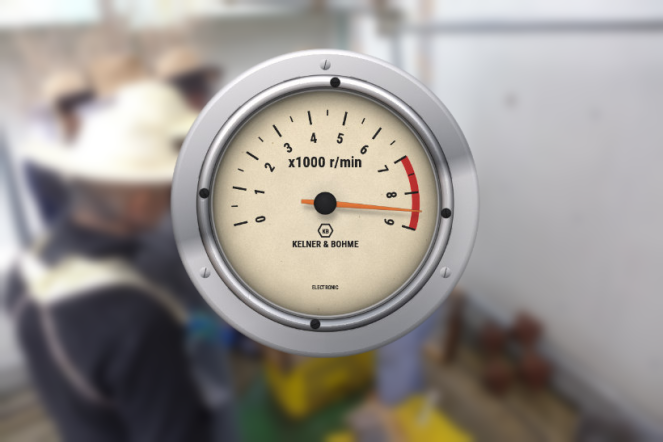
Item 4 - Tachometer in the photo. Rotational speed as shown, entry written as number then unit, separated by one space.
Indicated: 8500 rpm
